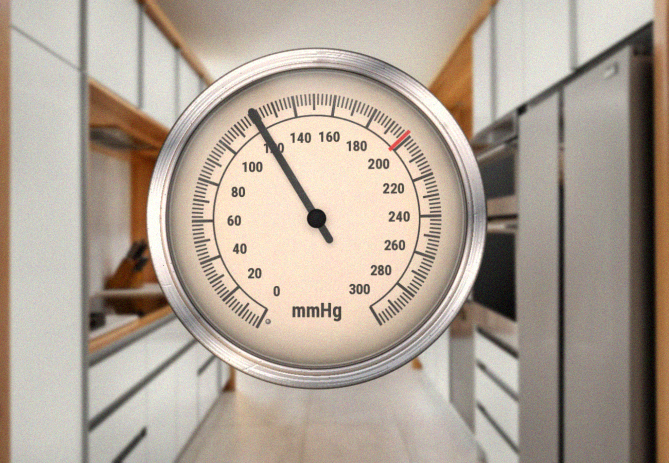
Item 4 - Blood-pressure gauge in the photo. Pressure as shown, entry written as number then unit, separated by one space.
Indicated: 120 mmHg
